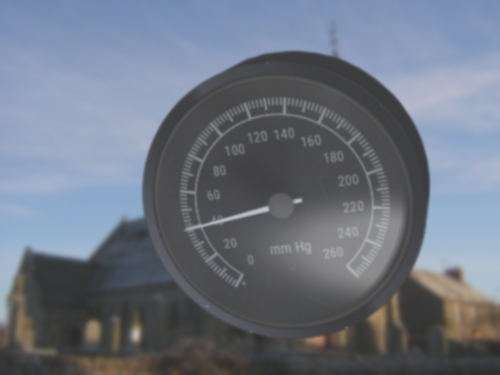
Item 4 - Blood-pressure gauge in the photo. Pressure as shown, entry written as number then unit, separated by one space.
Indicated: 40 mmHg
